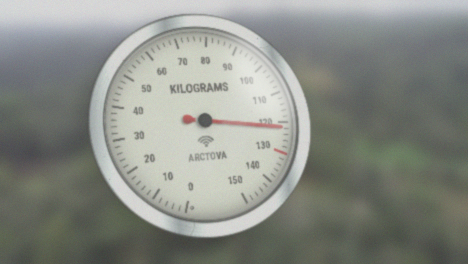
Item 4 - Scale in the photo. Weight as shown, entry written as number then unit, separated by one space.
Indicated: 122 kg
